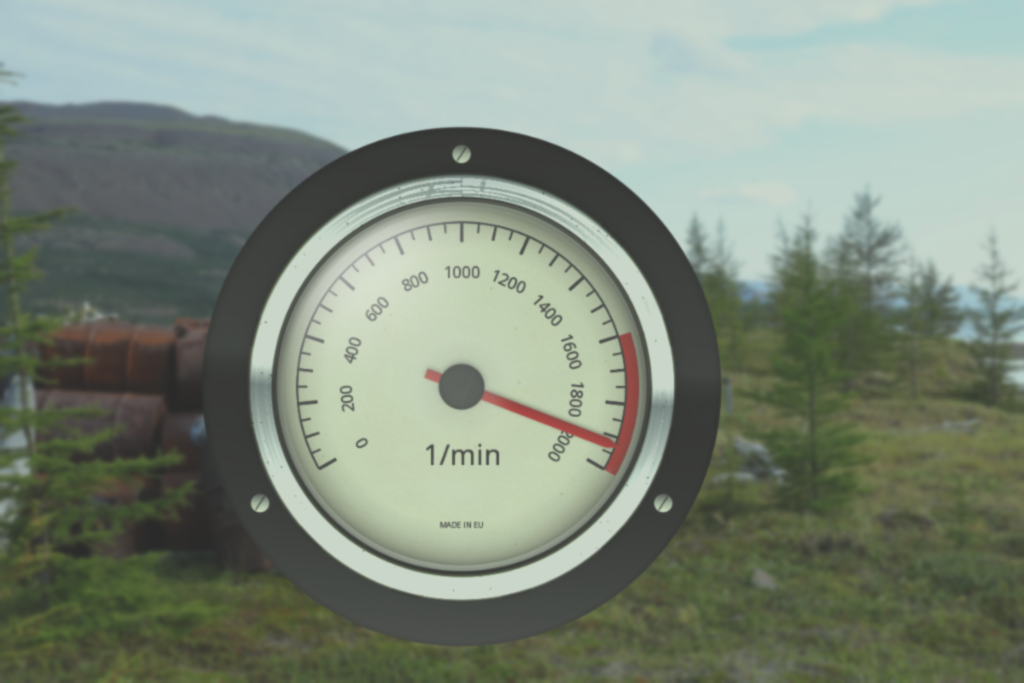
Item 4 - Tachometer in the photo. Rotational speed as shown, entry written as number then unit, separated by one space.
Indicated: 1925 rpm
